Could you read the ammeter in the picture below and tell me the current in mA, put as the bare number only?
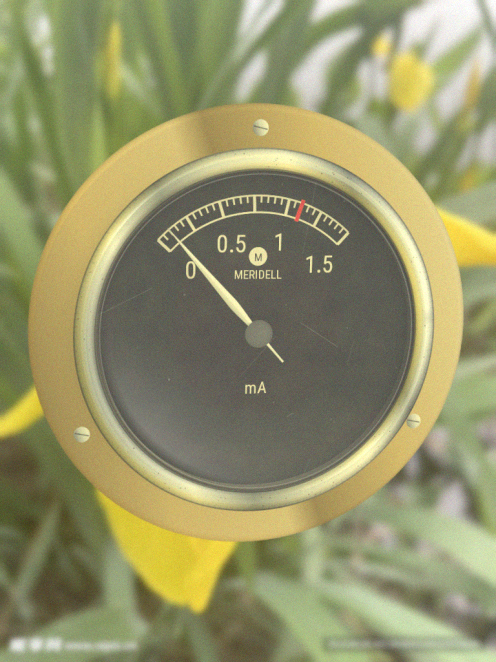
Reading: 0.1
